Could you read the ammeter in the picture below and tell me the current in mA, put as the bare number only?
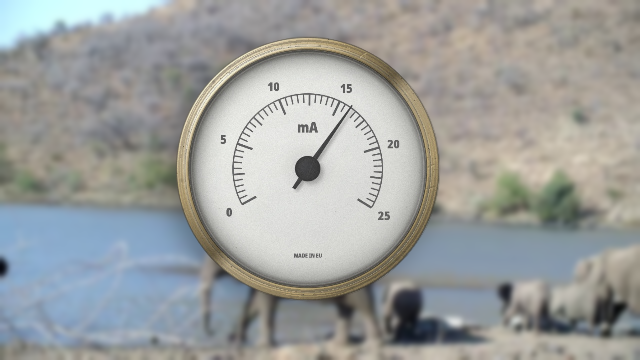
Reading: 16
